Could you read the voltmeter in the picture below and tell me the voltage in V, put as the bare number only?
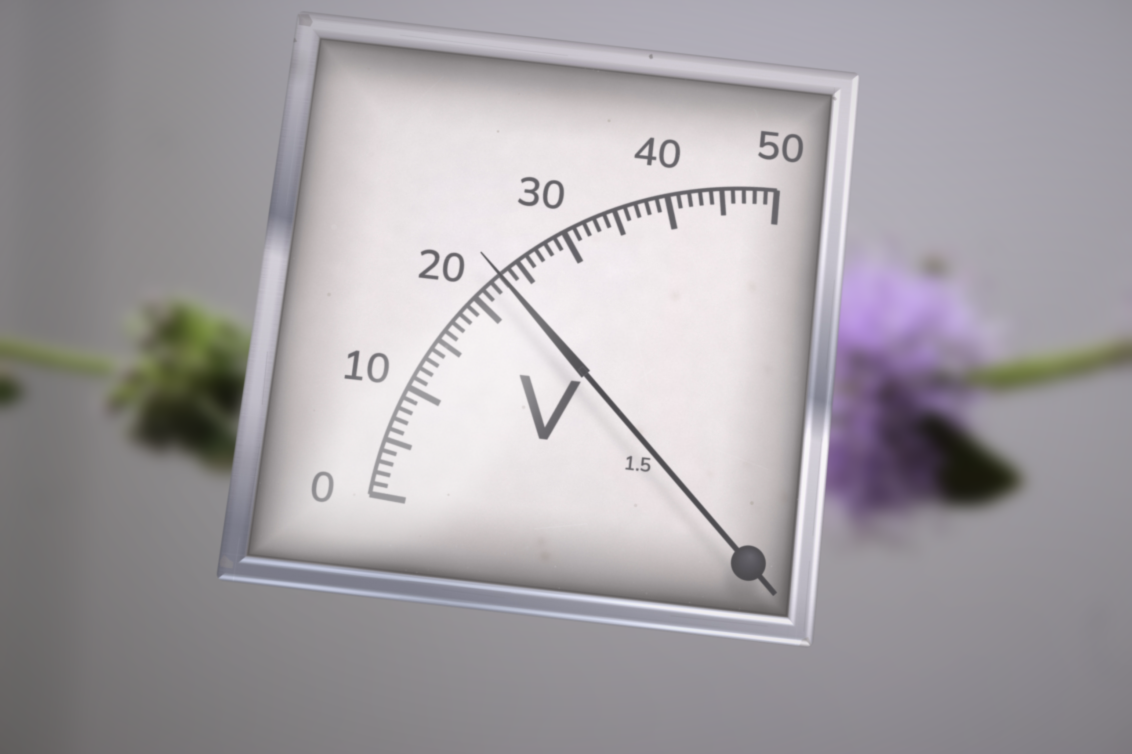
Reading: 23
